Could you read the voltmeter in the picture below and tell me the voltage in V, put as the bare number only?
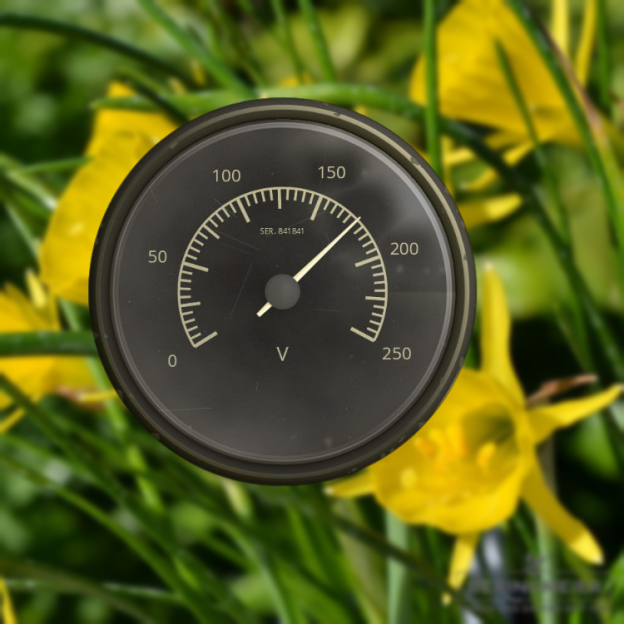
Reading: 175
